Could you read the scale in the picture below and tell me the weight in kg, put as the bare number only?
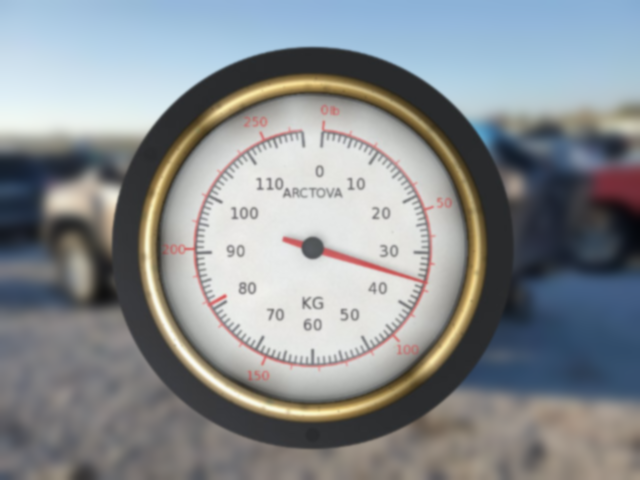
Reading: 35
